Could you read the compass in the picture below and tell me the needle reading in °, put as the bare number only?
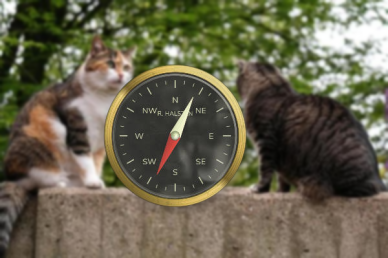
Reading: 205
